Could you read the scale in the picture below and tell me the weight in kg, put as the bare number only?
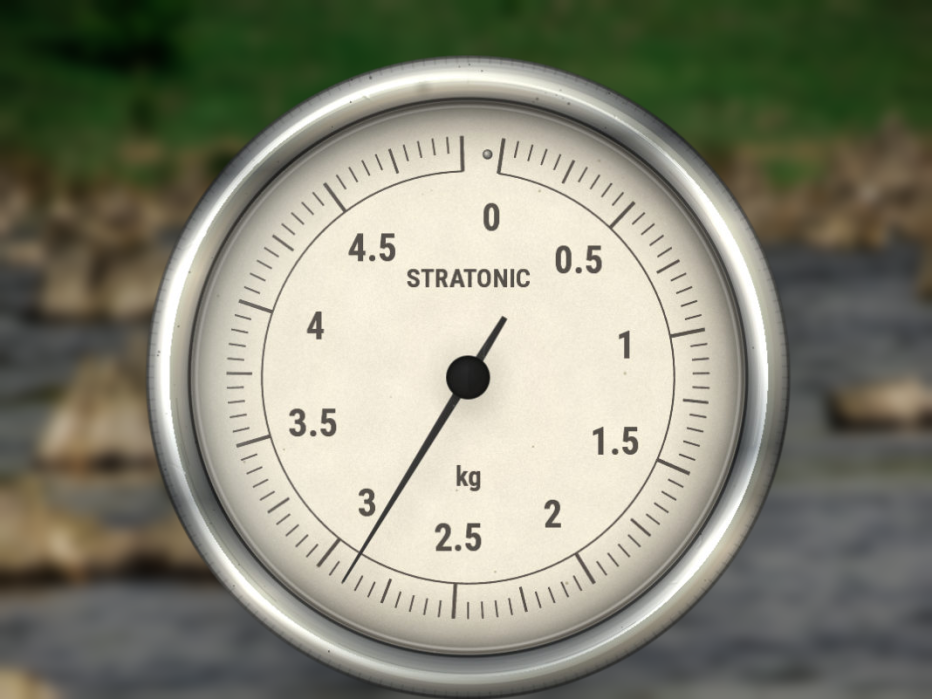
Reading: 2.9
